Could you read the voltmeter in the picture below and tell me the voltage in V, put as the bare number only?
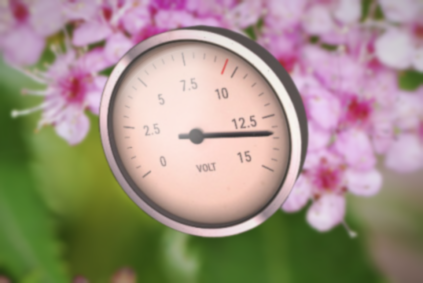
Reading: 13.25
